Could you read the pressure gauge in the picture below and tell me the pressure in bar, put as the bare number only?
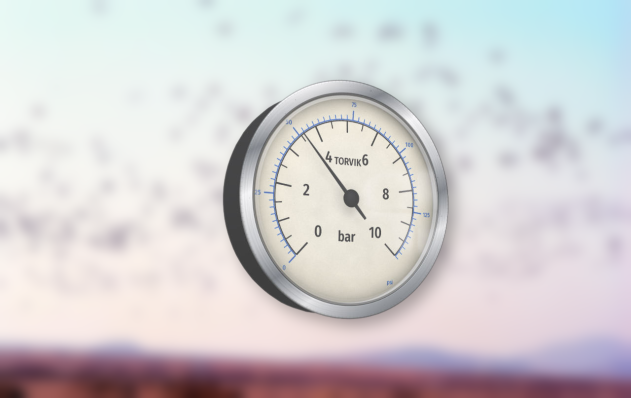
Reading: 3.5
